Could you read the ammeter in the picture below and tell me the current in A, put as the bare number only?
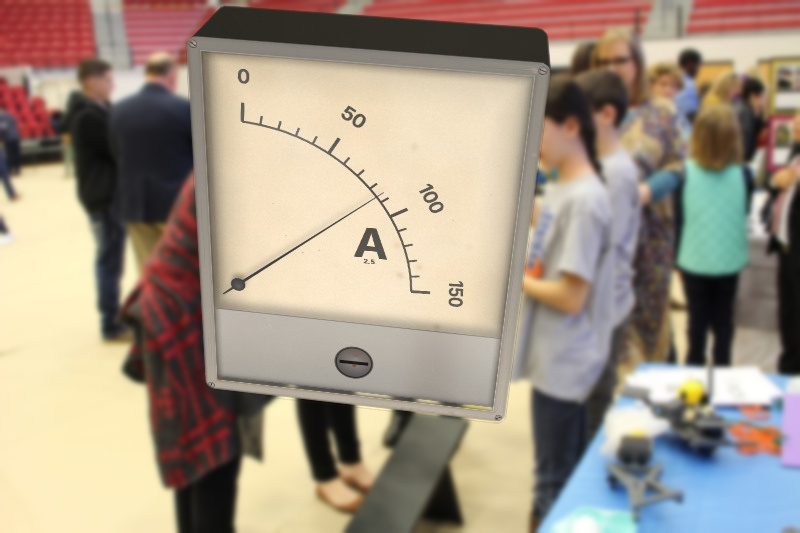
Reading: 85
